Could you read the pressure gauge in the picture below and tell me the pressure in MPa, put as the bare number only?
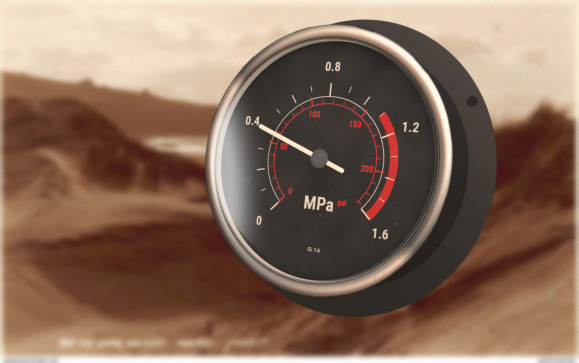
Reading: 0.4
